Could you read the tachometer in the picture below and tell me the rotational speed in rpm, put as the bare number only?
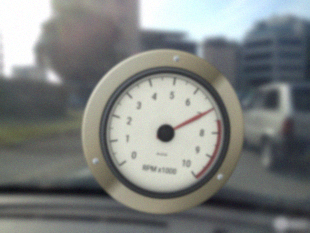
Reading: 7000
